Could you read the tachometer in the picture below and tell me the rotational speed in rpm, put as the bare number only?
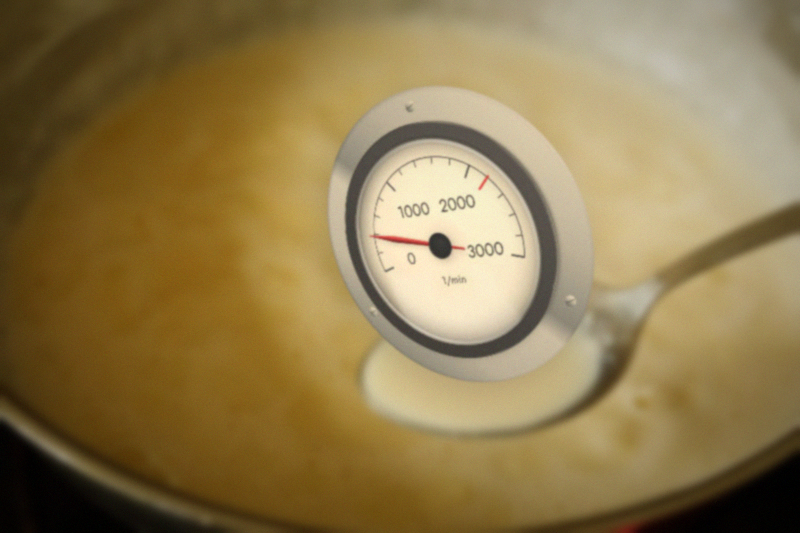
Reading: 400
